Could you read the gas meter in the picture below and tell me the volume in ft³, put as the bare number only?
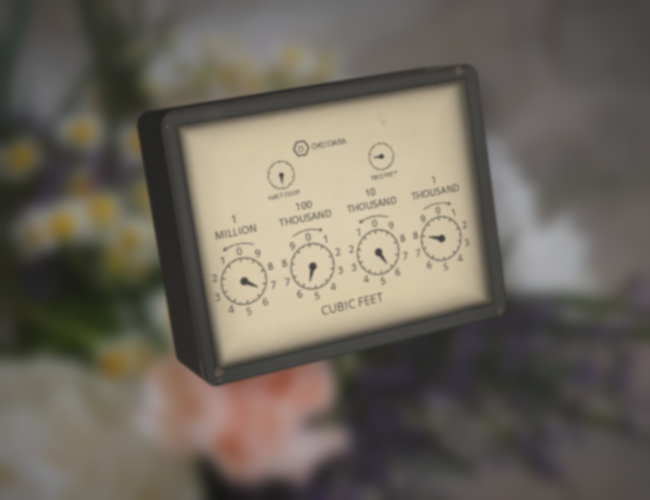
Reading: 655800
